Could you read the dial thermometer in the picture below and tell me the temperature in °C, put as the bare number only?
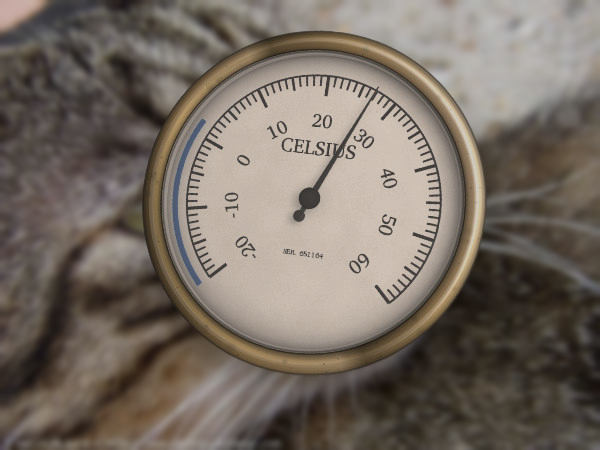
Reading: 27
